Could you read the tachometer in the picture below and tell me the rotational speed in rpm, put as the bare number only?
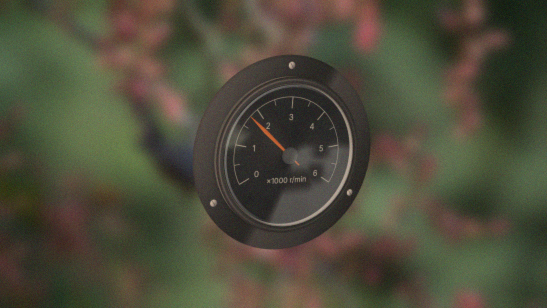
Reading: 1750
